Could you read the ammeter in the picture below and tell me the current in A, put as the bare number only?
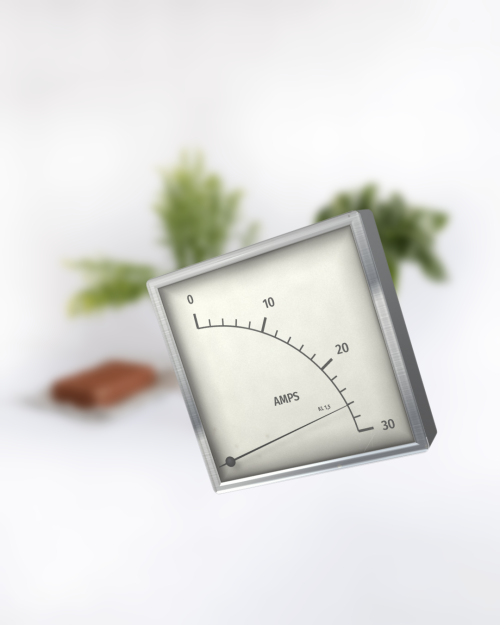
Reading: 26
